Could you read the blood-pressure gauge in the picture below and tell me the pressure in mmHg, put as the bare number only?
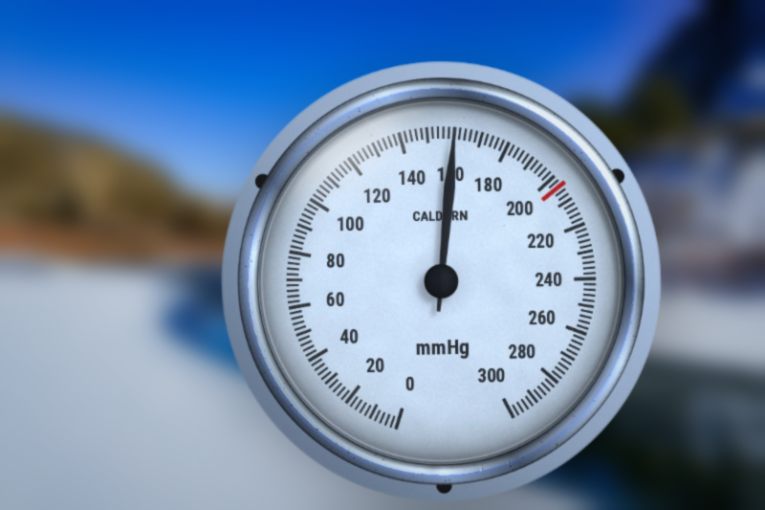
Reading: 160
